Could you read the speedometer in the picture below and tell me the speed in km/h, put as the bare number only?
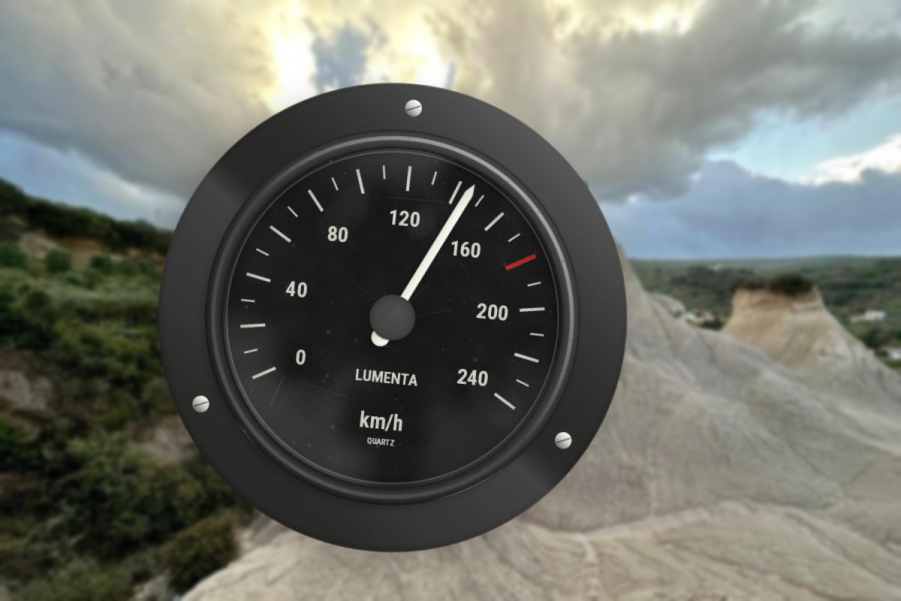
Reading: 145
